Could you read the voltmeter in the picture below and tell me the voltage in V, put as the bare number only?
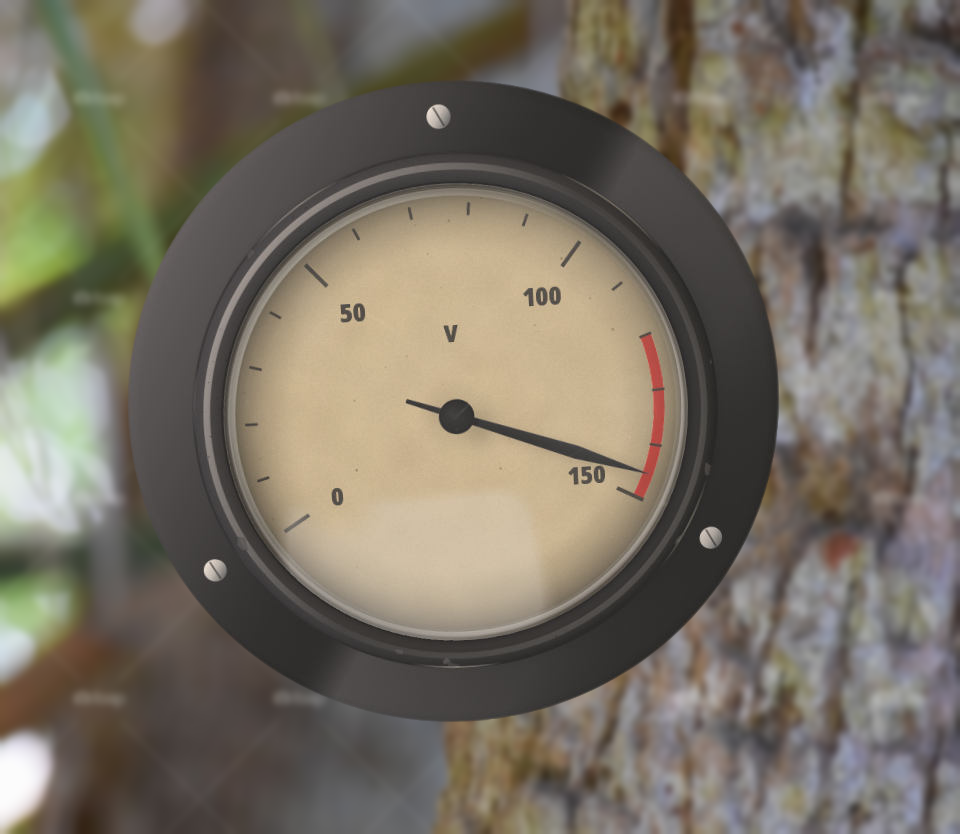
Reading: 145
